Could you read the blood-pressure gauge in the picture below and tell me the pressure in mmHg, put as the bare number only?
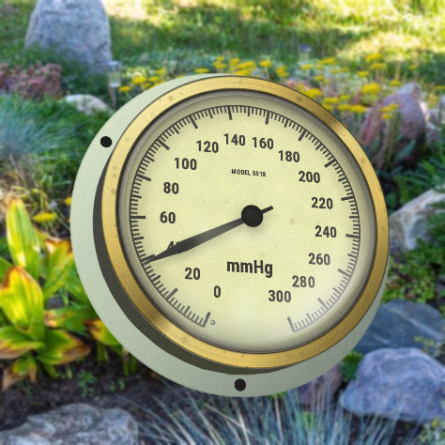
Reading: 38
